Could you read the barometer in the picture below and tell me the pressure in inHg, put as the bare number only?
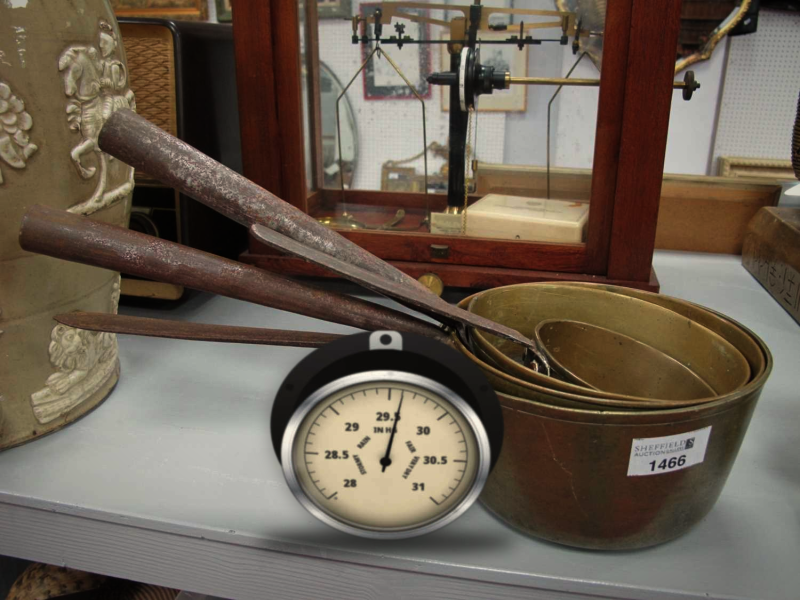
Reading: 29.6
